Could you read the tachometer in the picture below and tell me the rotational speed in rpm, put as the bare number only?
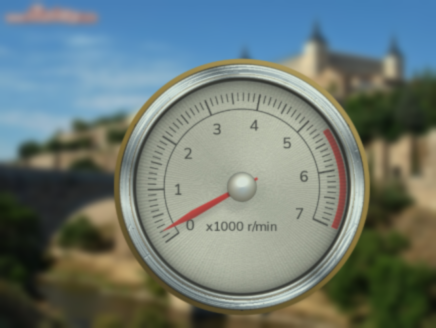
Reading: 200
